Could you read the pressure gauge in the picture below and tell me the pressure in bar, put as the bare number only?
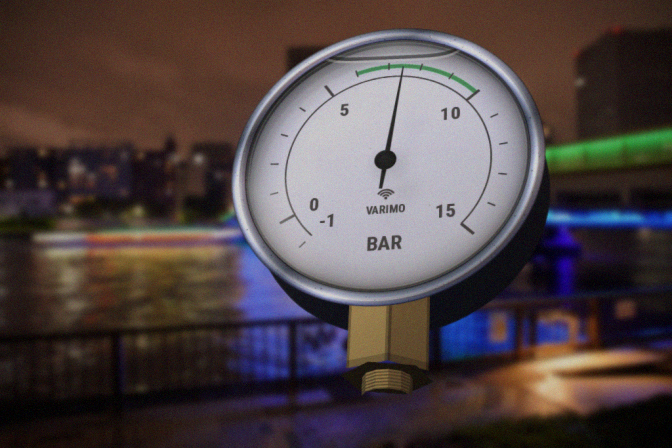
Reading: 7.5
